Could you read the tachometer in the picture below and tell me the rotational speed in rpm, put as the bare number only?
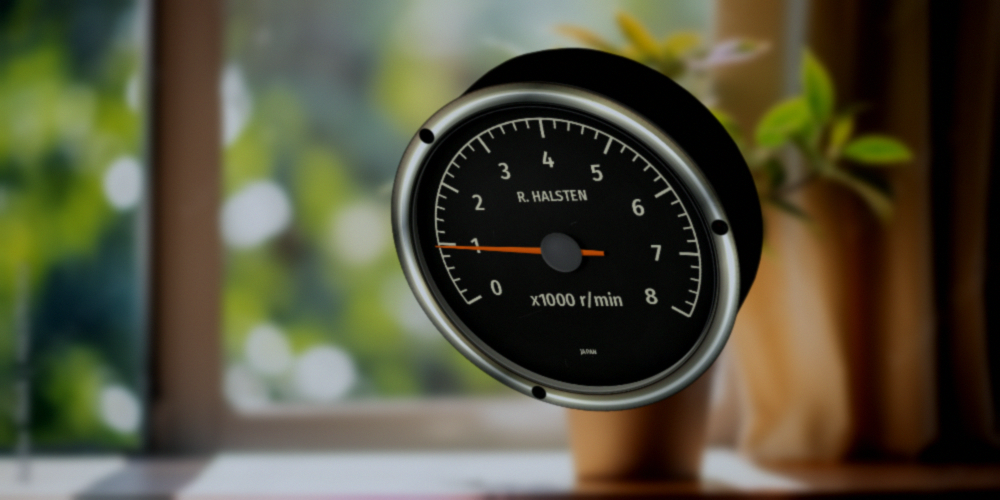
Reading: 1000
